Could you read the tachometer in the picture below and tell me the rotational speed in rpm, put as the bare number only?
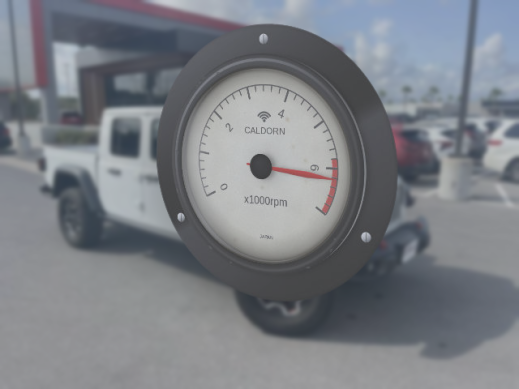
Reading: 6200
